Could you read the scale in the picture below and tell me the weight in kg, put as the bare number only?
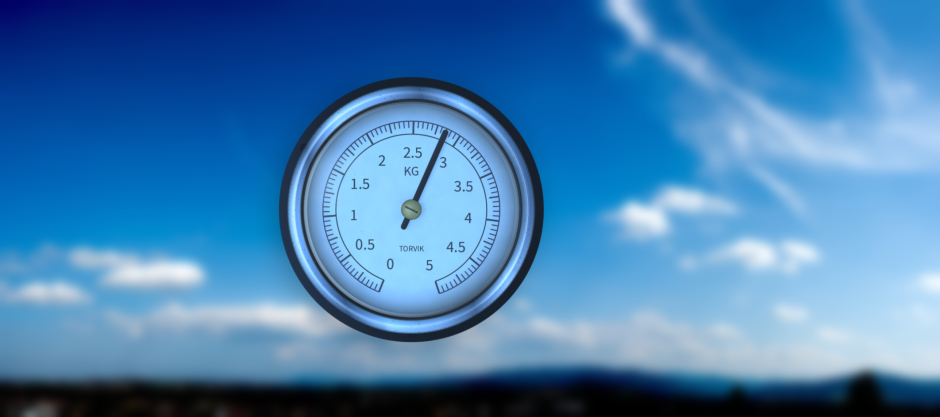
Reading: 2.85
